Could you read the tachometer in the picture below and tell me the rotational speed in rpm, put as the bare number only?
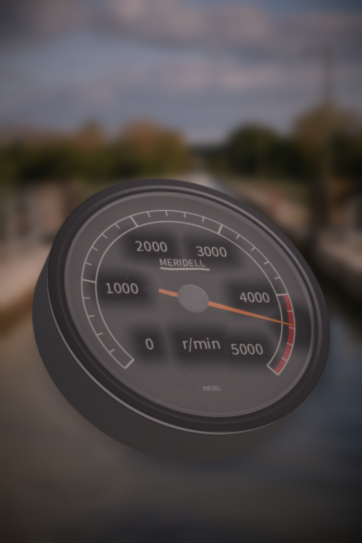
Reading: 4400
